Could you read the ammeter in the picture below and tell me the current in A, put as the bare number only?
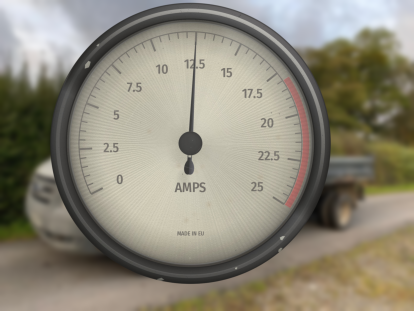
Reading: 12.5
